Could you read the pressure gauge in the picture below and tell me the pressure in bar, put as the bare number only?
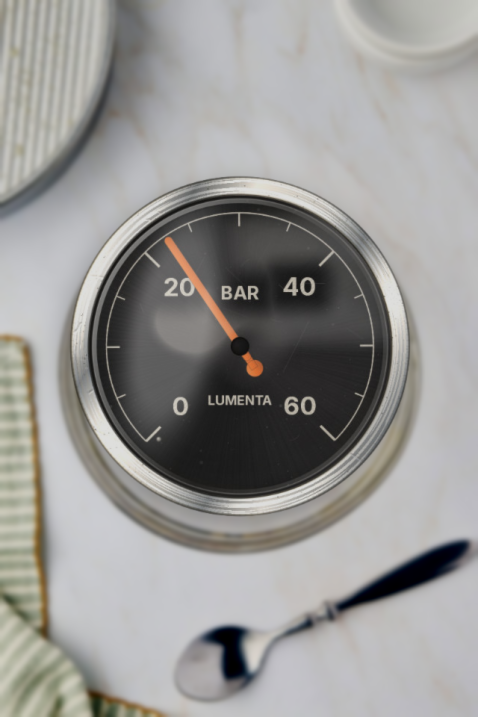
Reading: 22.5
